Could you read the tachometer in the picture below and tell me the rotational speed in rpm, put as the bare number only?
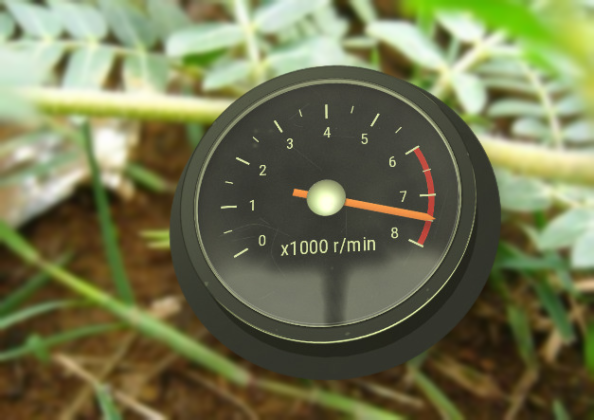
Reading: 7500
